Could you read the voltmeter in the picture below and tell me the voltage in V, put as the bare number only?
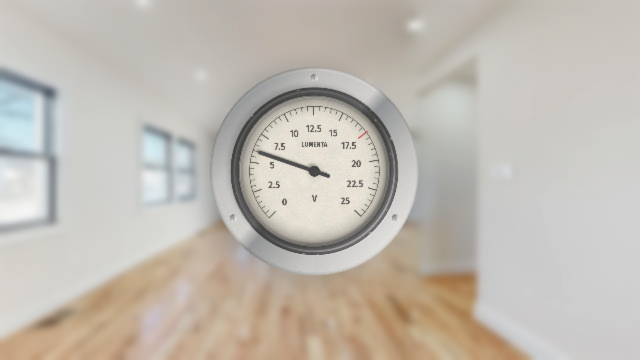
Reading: 6
